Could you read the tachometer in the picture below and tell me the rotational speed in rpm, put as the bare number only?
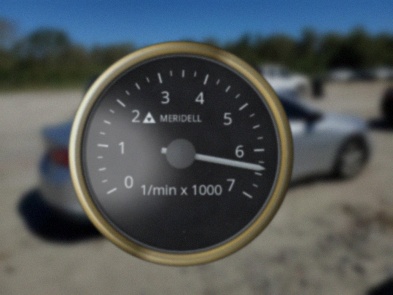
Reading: 6375
